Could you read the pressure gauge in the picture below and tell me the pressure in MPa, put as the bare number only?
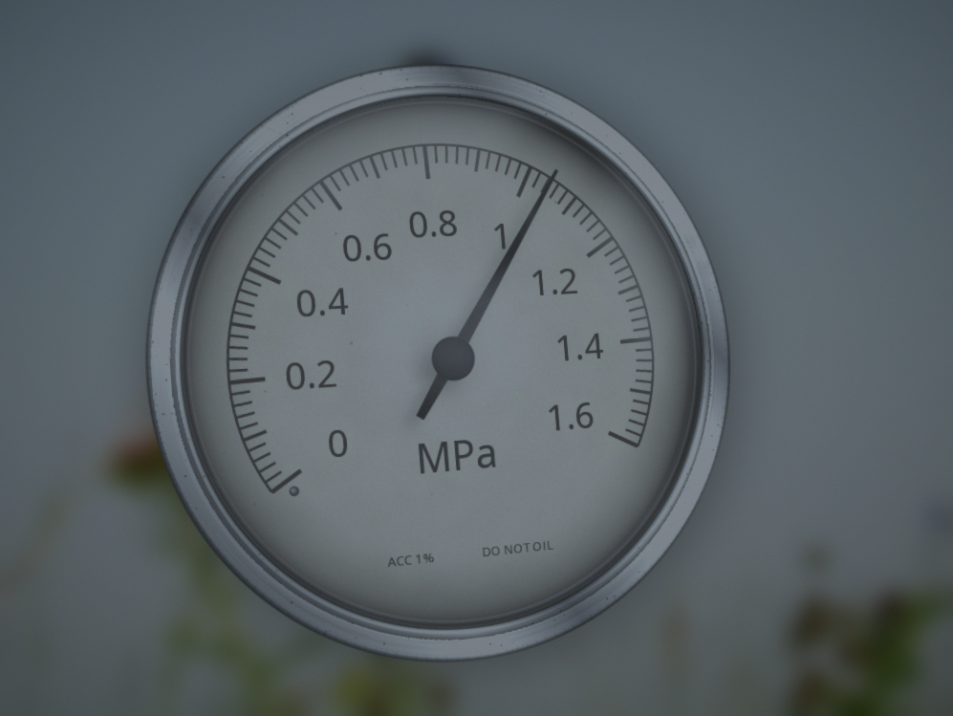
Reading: 1.04
